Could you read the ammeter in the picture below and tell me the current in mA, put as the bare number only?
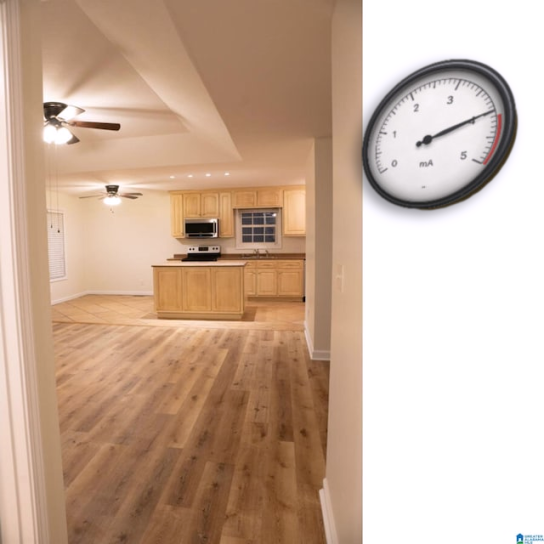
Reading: 4
